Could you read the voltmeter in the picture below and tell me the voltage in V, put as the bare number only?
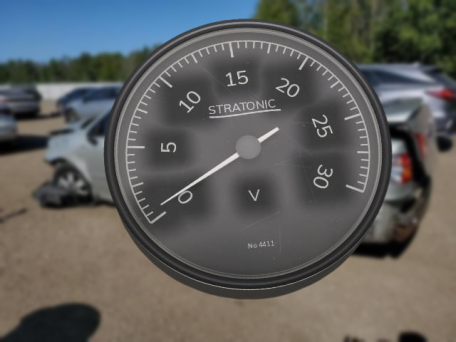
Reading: 0.5
